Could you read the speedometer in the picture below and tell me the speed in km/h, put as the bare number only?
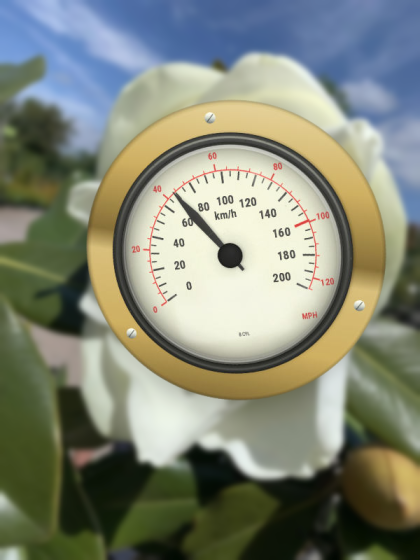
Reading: 70
